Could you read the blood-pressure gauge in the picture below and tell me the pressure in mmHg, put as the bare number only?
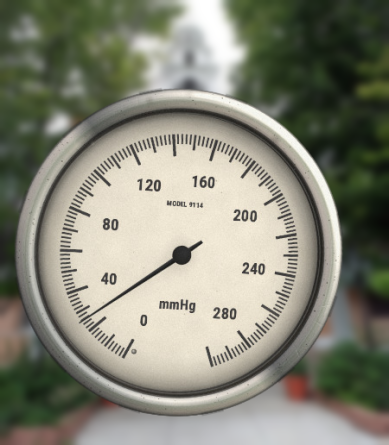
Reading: 26
